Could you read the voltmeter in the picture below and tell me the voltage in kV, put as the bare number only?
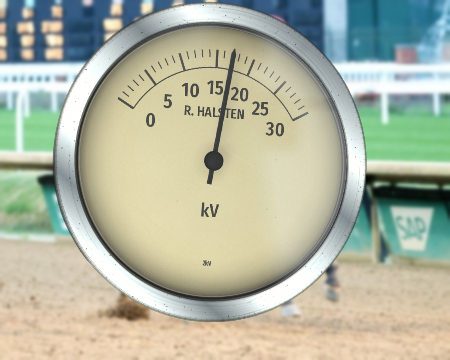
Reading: 17
